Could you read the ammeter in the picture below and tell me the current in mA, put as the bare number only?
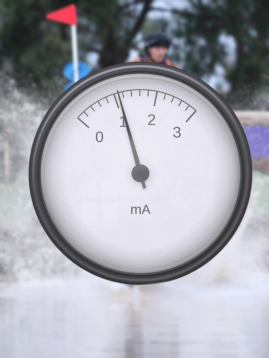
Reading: 1.1
